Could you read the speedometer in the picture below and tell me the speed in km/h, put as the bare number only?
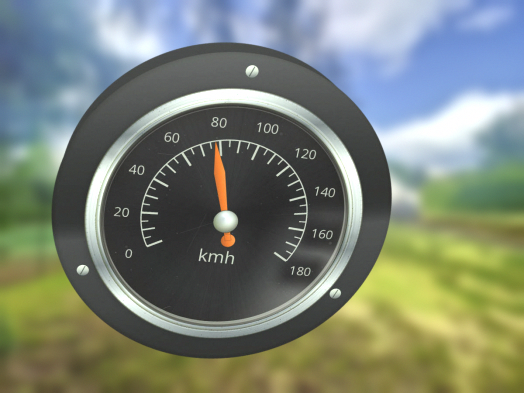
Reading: 77.5
